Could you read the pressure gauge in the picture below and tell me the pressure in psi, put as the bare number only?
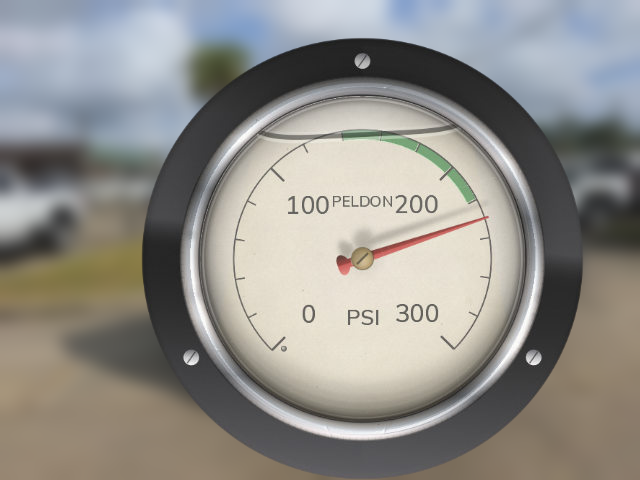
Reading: 230
